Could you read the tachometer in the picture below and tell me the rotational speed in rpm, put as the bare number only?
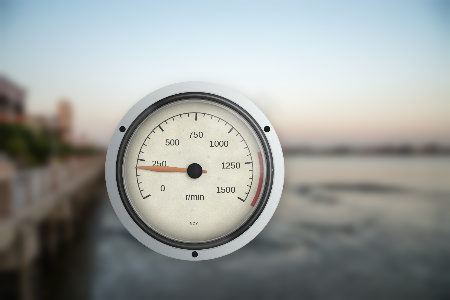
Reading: 200
